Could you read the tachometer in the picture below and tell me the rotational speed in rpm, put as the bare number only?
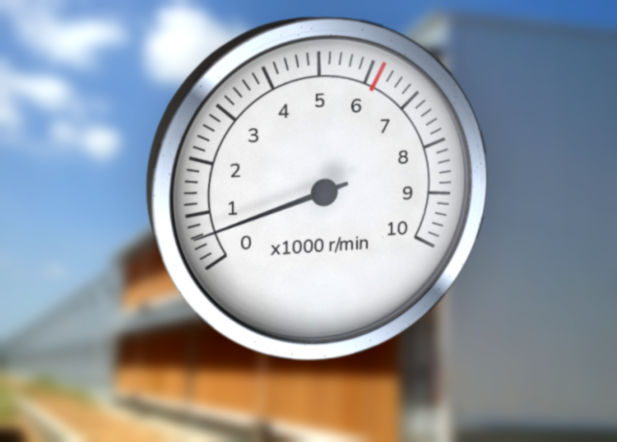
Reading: 600
